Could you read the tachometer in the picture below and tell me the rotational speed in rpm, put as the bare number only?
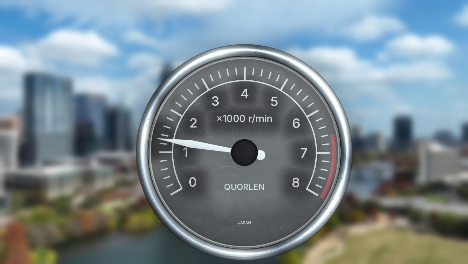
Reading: 1300
